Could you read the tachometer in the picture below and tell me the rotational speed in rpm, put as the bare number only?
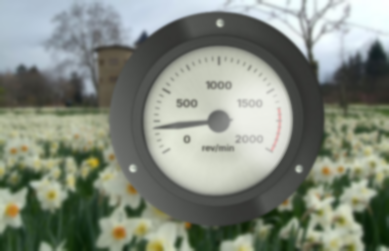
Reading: 200
